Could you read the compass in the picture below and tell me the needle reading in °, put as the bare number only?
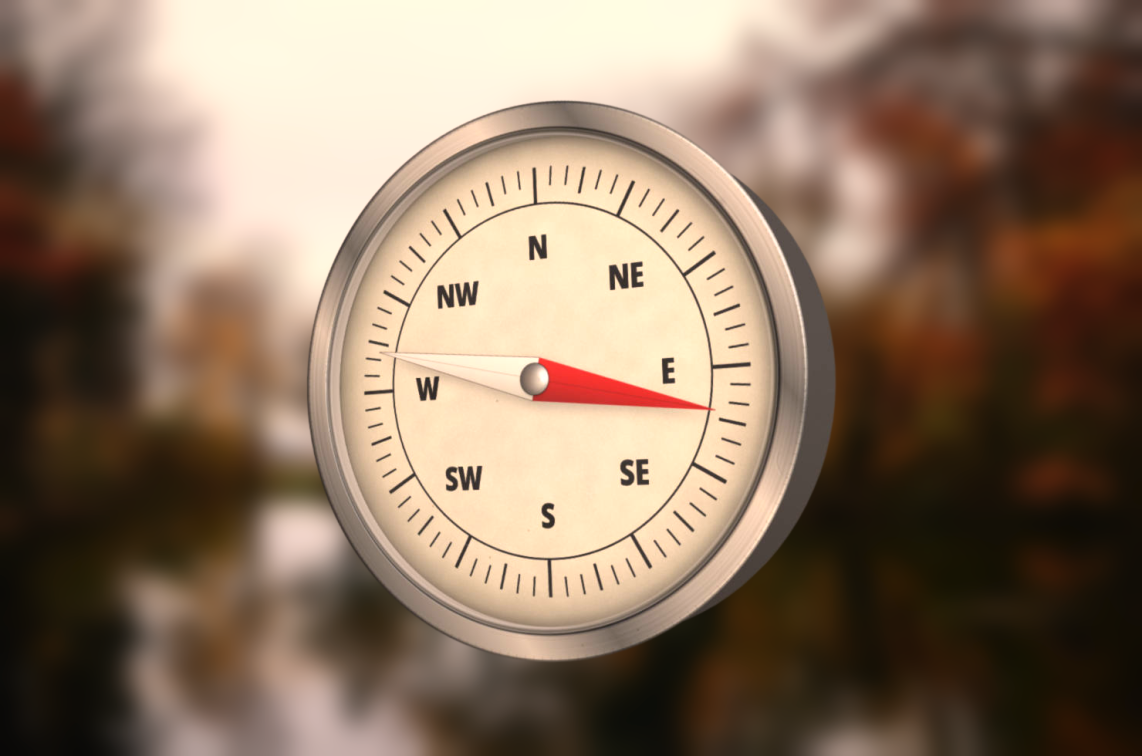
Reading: 102.5
